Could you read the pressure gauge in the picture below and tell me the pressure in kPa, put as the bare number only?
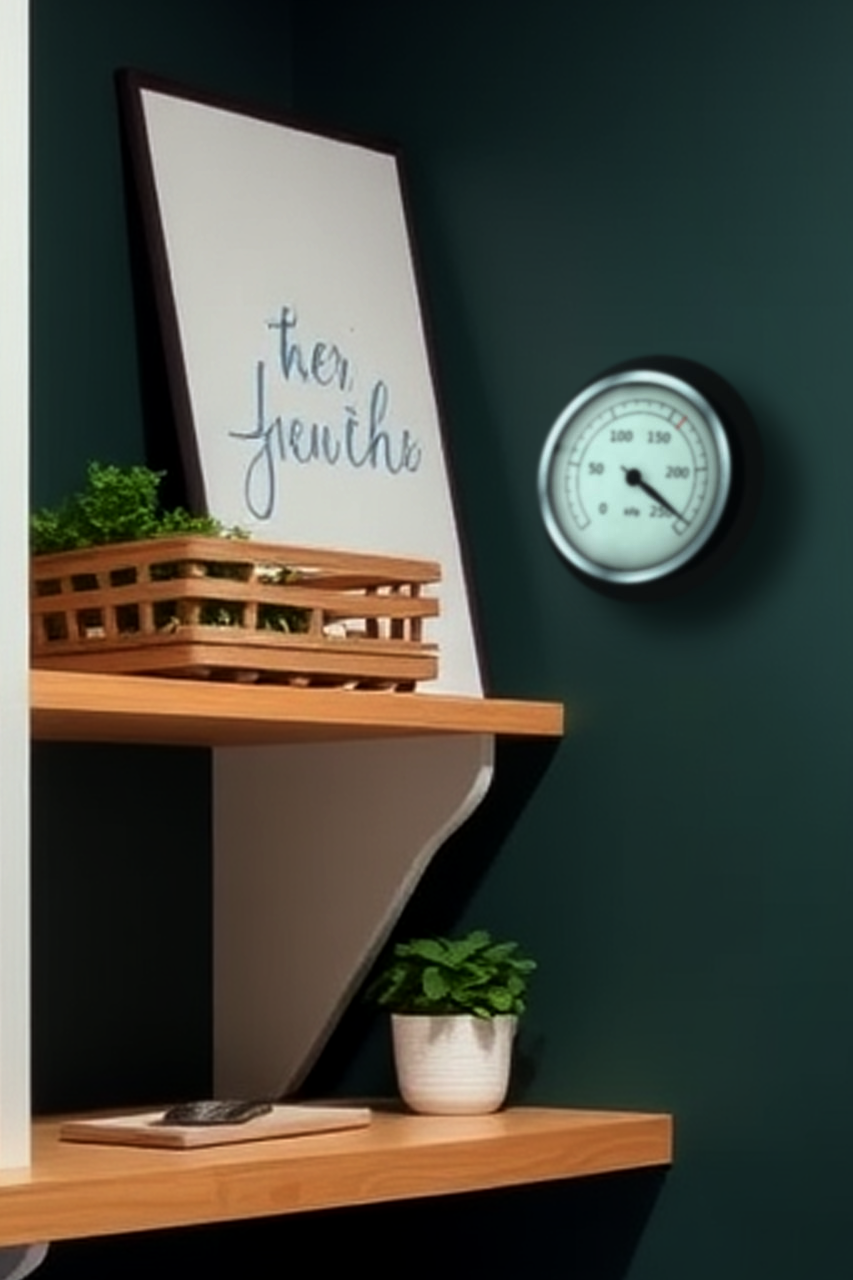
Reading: 240
